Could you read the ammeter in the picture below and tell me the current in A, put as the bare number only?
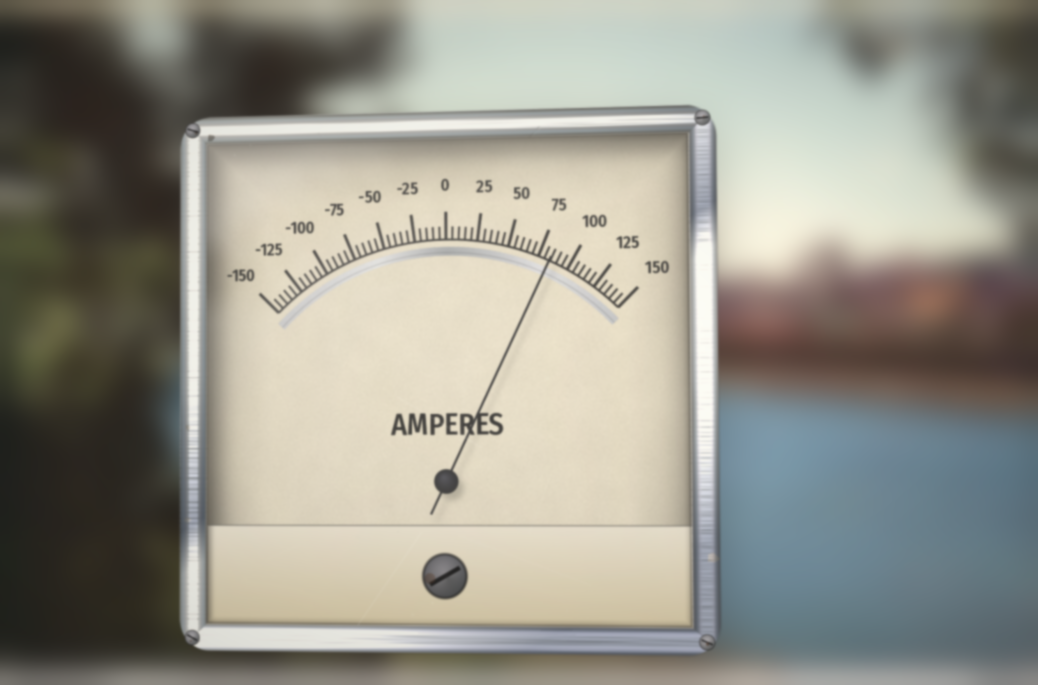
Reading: 85
